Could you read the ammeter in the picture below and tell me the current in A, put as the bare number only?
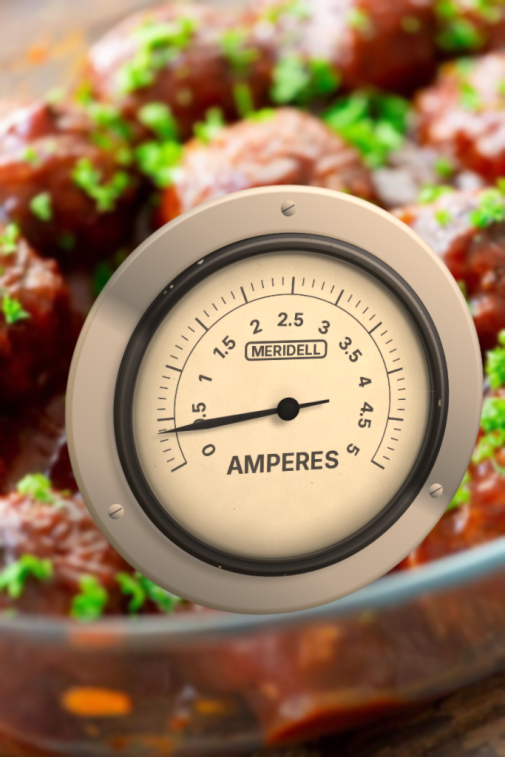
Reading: 0.4
